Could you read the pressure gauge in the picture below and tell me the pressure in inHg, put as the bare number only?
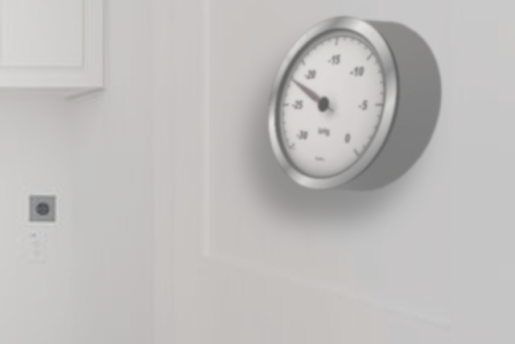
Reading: -22
